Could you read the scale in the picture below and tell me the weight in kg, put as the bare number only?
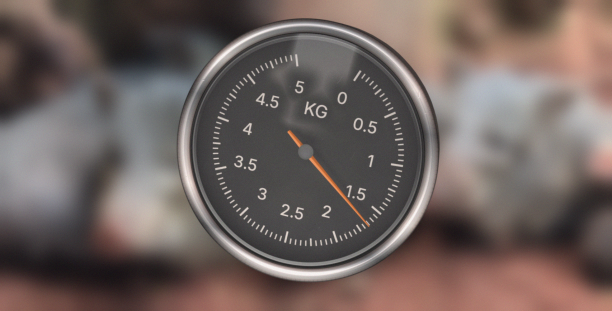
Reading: 1.65
